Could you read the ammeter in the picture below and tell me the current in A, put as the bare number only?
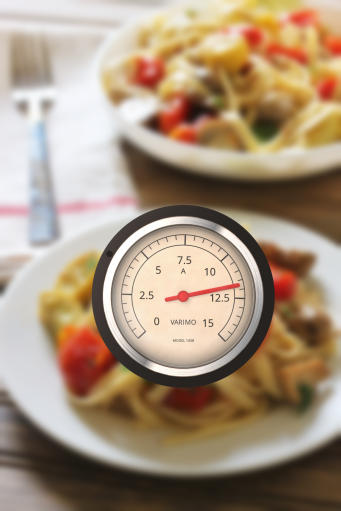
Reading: 11.75
